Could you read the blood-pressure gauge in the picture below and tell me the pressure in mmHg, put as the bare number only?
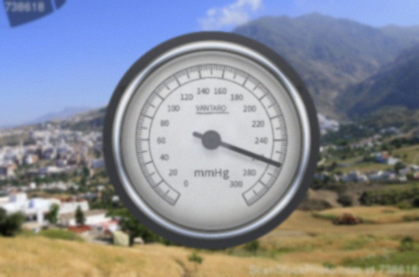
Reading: 260
